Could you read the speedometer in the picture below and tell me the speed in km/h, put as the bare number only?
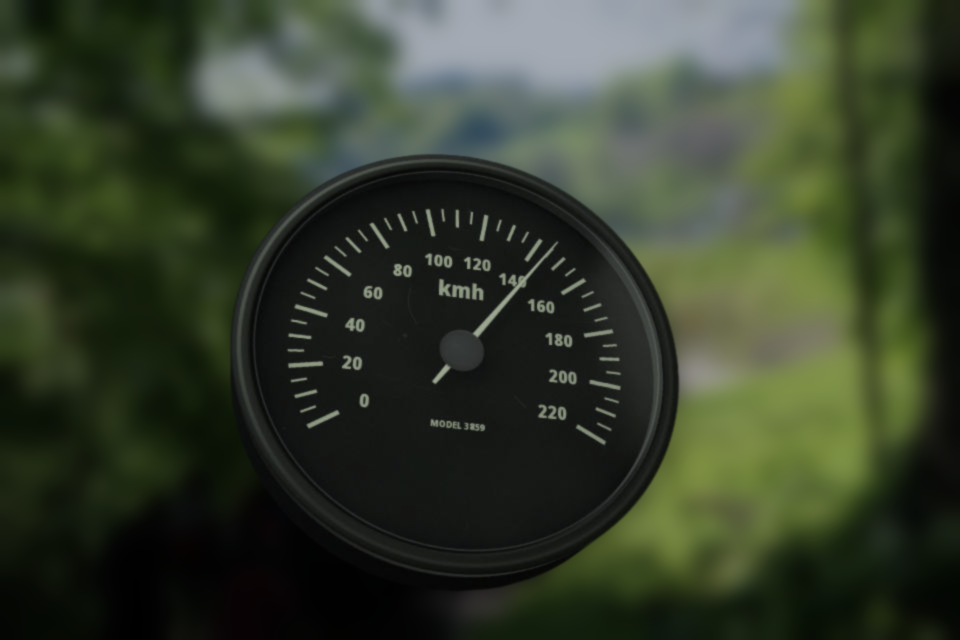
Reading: 145
